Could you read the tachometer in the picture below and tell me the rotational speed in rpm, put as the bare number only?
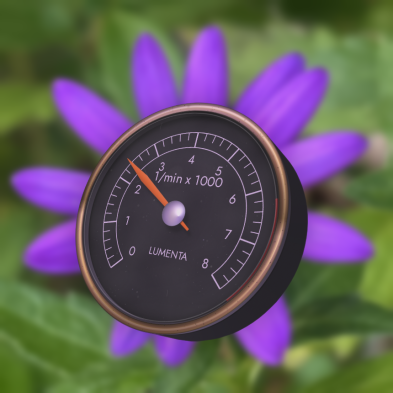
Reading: 2400
